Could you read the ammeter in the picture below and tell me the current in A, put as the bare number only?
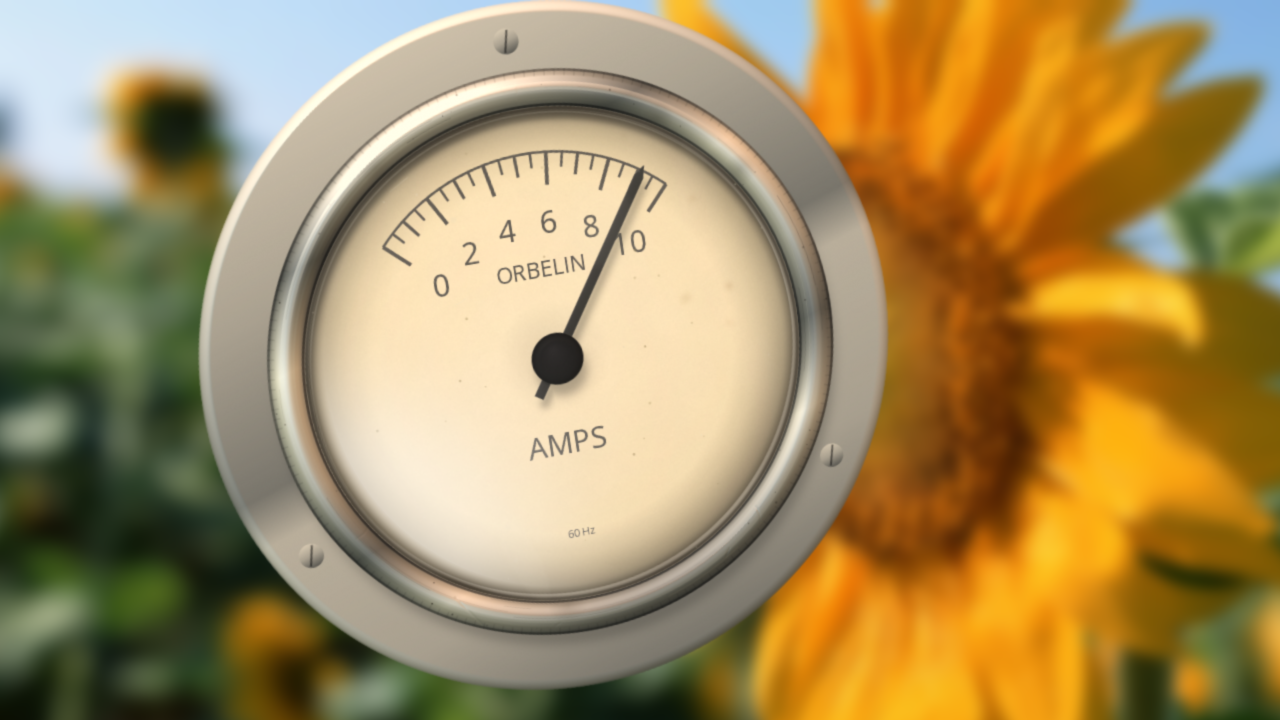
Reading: 9
